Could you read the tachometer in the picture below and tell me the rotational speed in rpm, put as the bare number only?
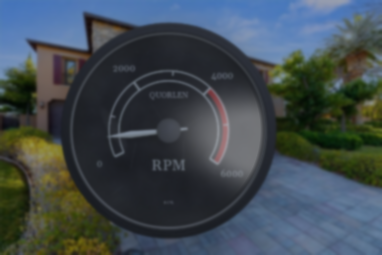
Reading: 500
